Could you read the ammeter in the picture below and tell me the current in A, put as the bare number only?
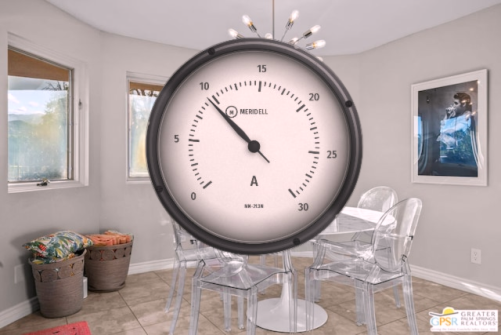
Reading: 9.5
